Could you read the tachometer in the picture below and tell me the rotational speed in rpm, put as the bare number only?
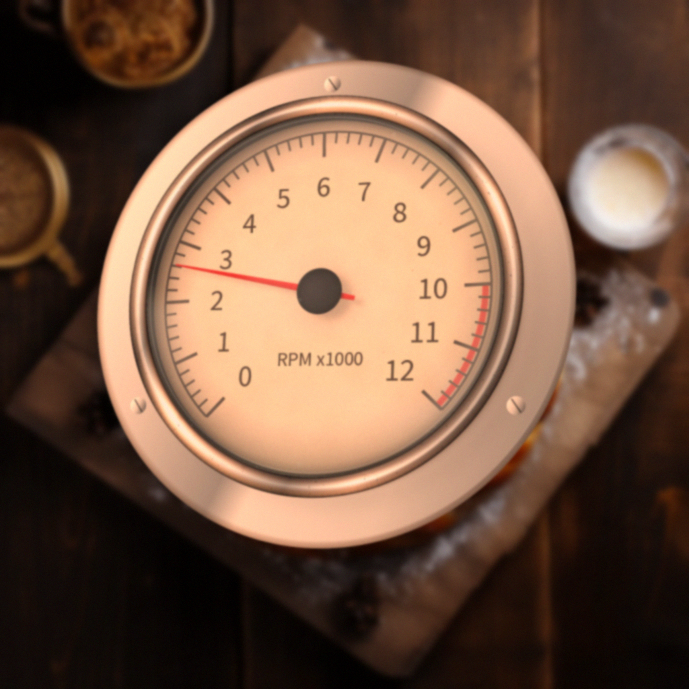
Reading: 2600
